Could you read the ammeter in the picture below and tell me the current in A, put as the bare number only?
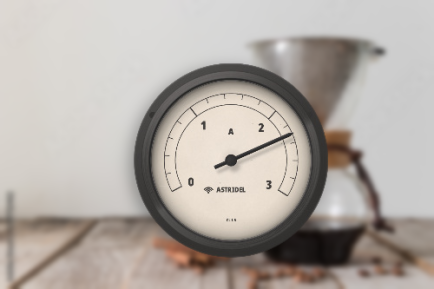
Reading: 2.3
